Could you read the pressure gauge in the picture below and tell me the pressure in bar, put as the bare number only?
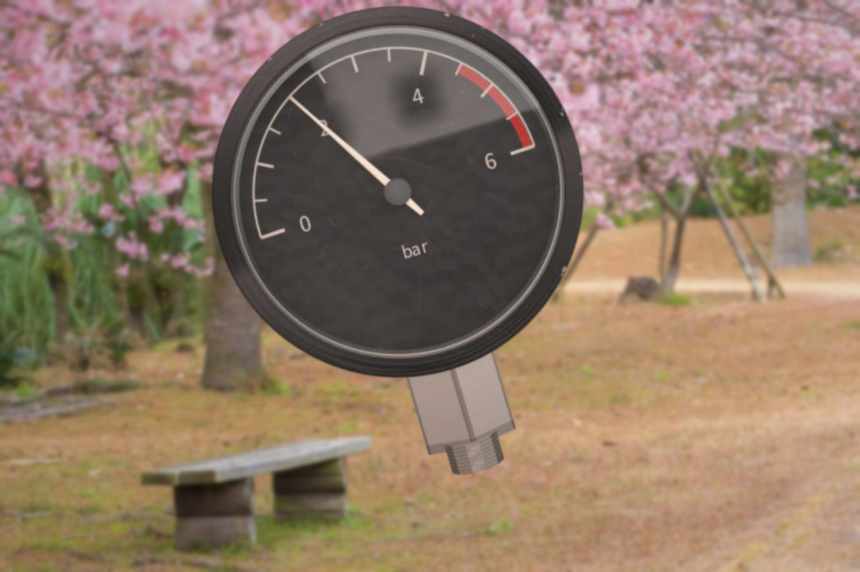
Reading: 2
